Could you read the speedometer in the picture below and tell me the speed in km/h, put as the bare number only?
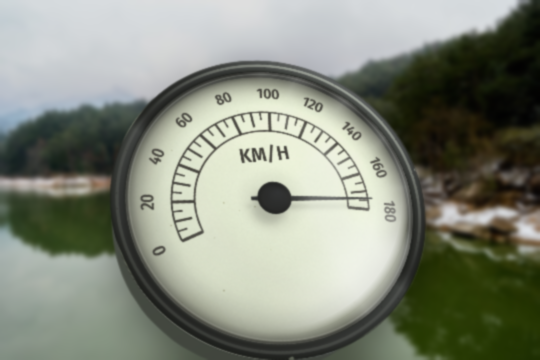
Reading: 175
